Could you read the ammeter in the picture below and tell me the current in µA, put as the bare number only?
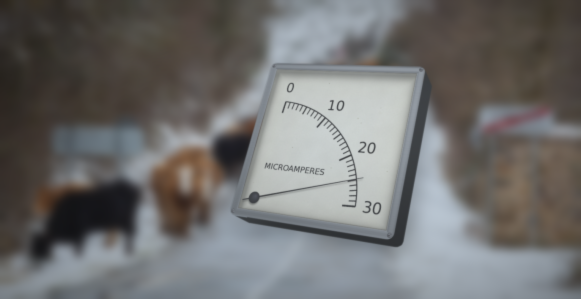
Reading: 25
